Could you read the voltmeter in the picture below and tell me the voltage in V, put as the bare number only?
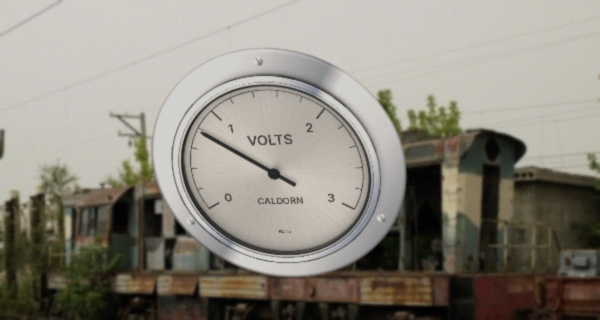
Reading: 0.8
